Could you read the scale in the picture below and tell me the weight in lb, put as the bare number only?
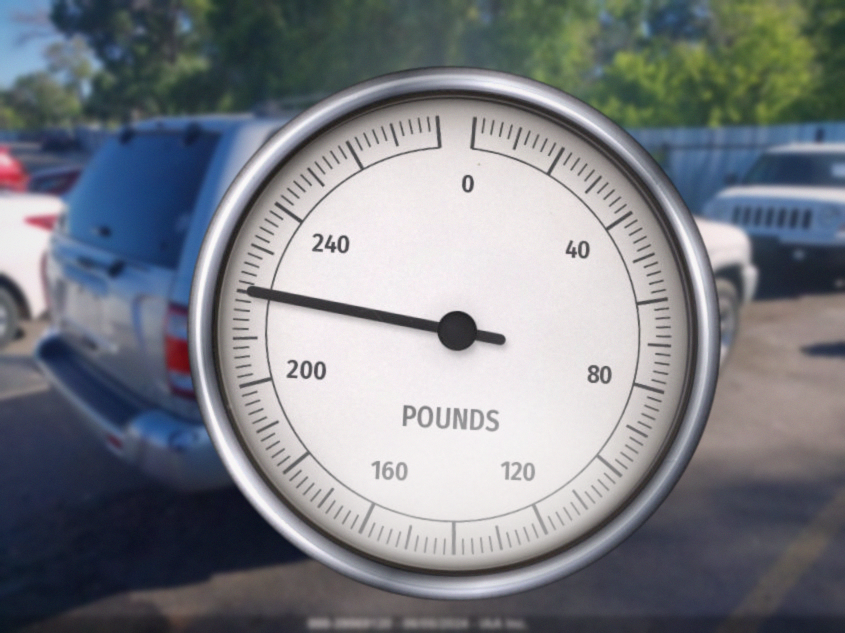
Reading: 220
